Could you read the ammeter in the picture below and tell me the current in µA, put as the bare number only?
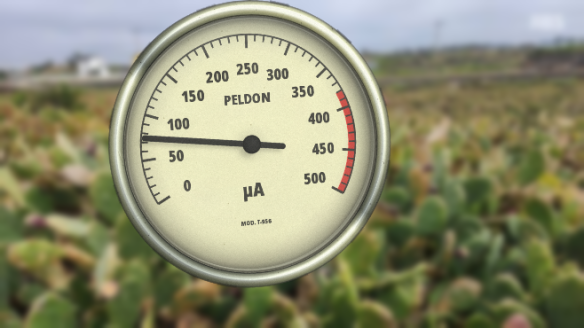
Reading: 75
